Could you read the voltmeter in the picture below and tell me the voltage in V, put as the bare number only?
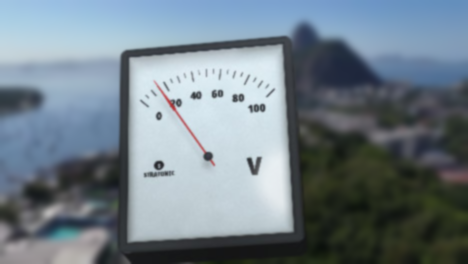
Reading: 15
